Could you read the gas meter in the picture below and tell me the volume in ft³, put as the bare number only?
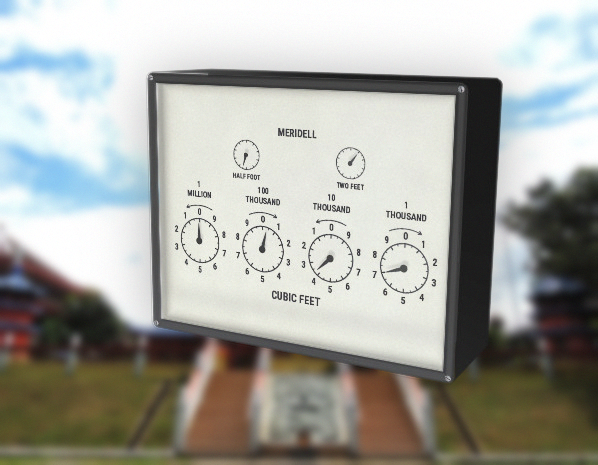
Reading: 3700
